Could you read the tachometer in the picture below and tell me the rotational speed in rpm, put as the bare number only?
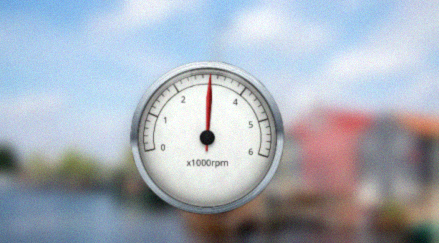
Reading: 3000
